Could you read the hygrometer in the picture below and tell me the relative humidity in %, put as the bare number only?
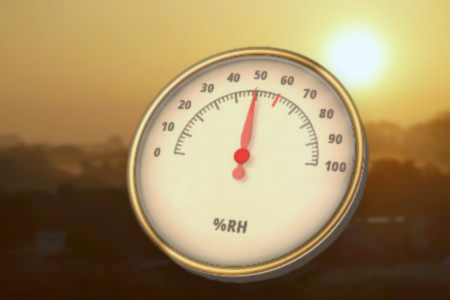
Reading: 50
